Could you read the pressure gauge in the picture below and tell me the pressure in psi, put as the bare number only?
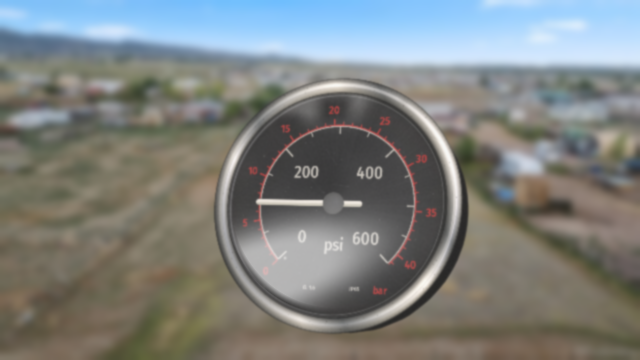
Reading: 100
